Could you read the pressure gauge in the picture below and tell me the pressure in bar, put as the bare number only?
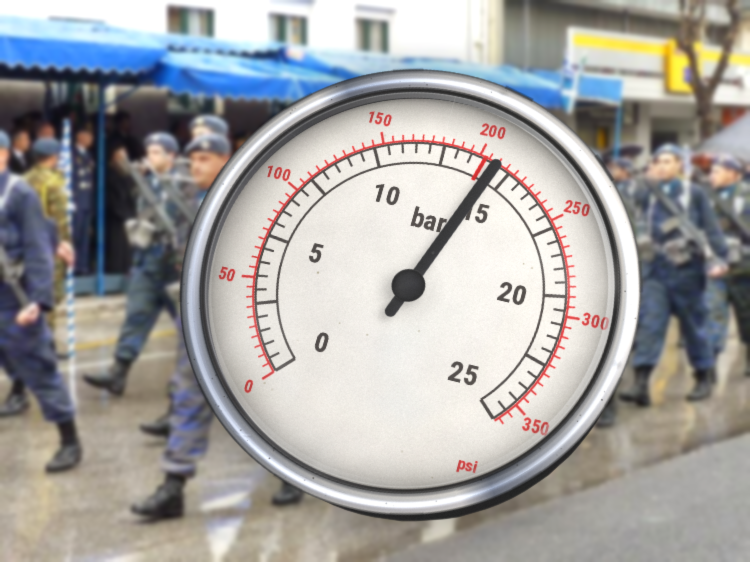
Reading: 14.5
